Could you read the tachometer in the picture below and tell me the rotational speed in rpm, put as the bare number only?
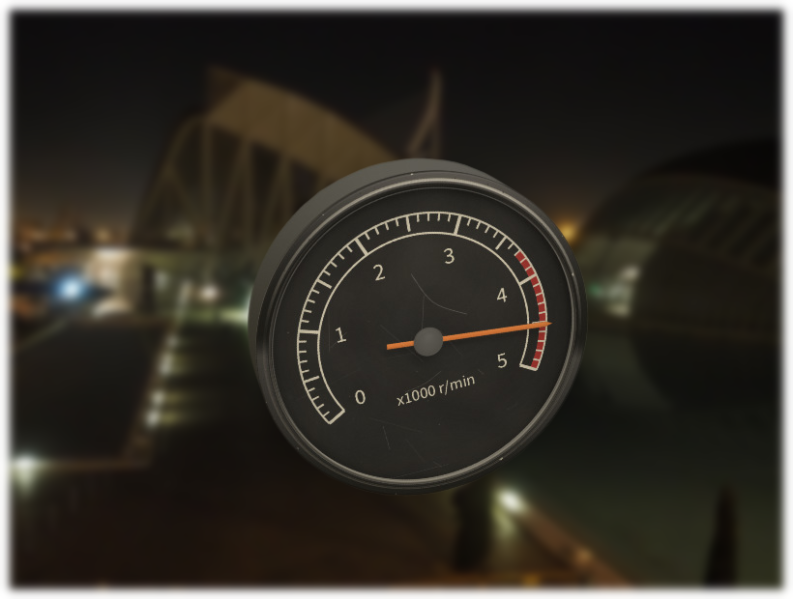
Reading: 4500
